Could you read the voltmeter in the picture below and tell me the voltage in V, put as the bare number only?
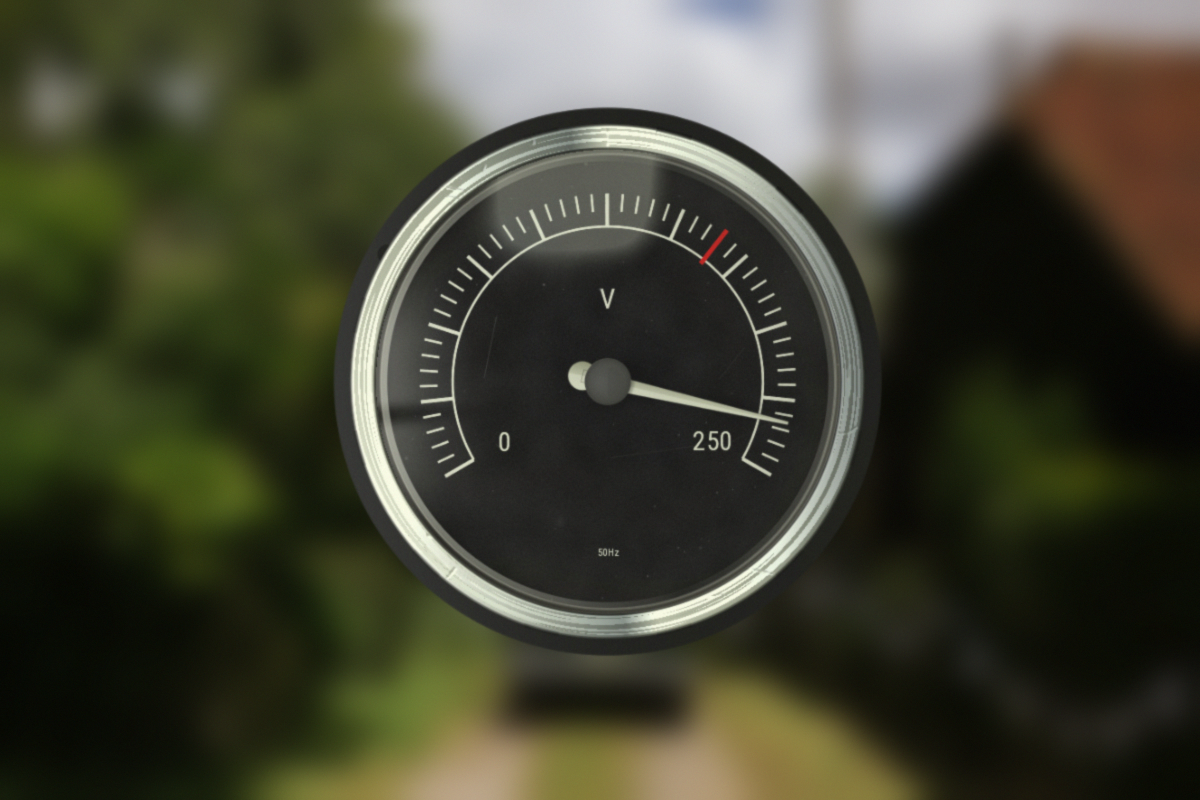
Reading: 232.5
